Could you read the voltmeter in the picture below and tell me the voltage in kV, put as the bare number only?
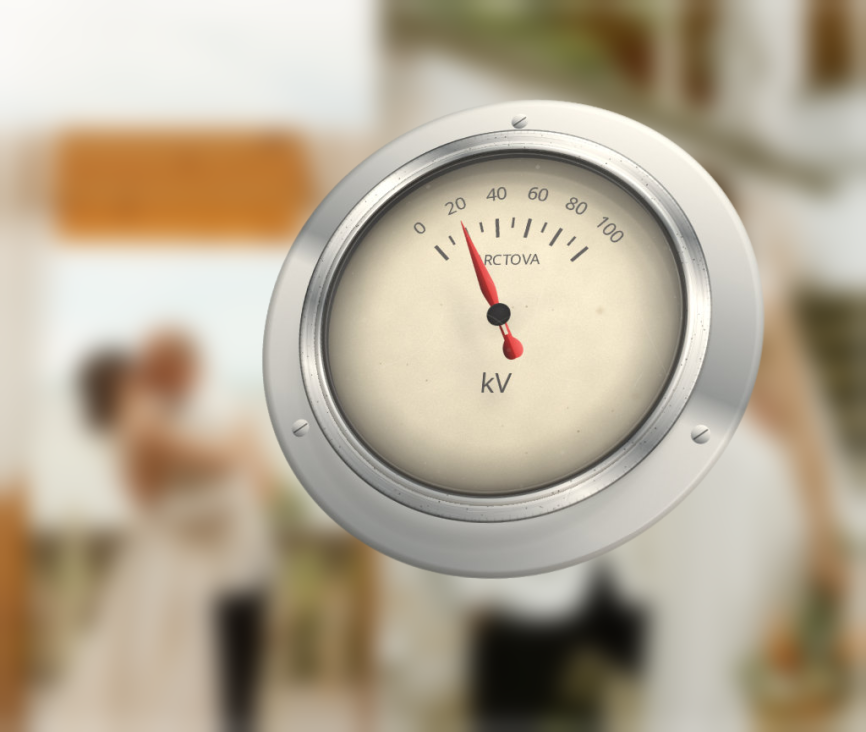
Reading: 20
